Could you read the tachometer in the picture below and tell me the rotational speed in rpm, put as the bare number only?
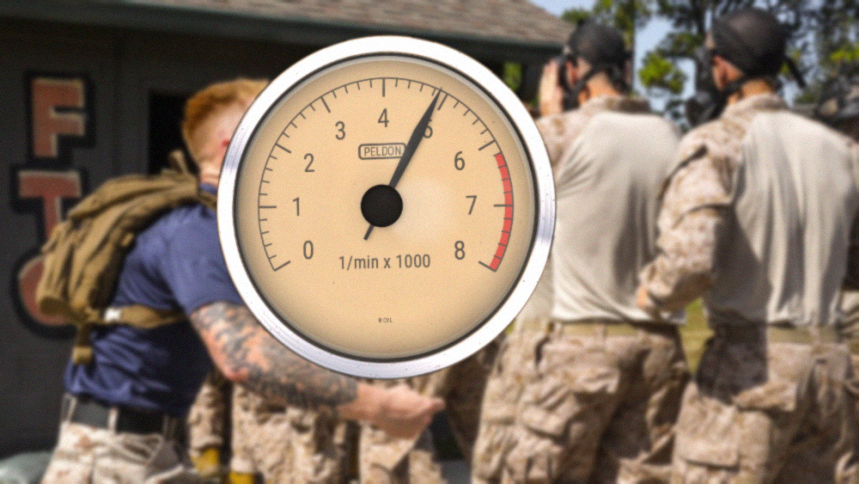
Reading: 4900
